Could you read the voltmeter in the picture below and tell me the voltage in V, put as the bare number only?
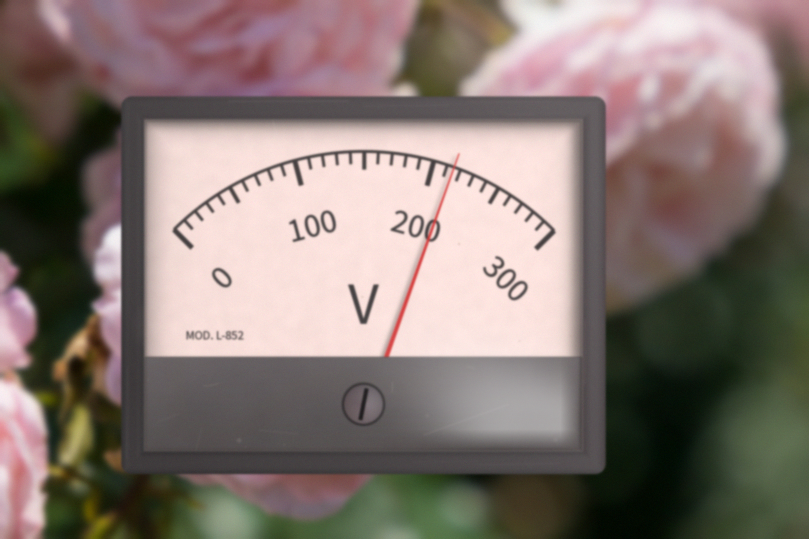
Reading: 215
